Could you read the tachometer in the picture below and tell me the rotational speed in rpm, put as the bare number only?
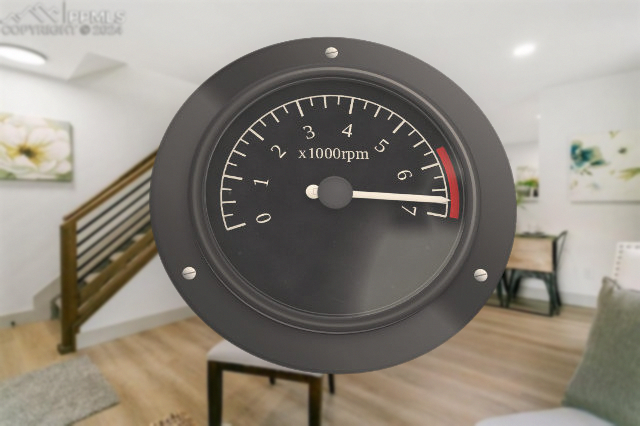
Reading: 6750
